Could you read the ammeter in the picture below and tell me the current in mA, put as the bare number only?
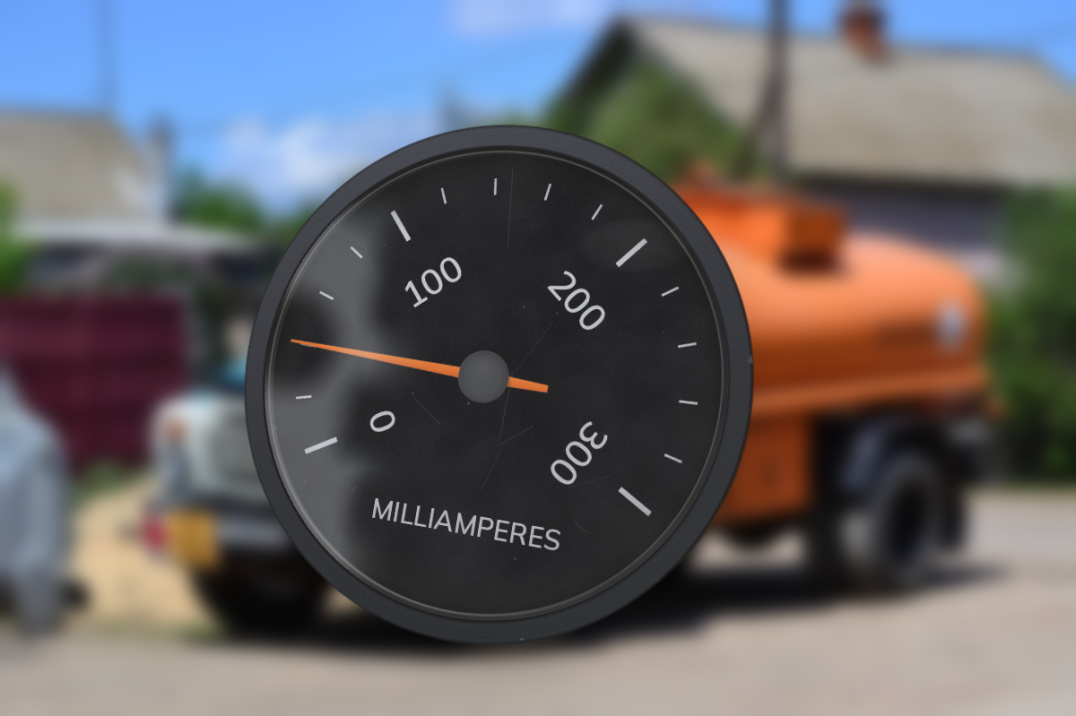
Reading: 40
